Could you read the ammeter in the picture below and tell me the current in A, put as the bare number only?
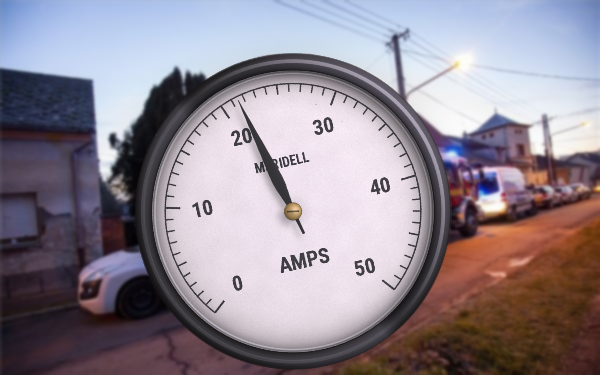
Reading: 21.5
